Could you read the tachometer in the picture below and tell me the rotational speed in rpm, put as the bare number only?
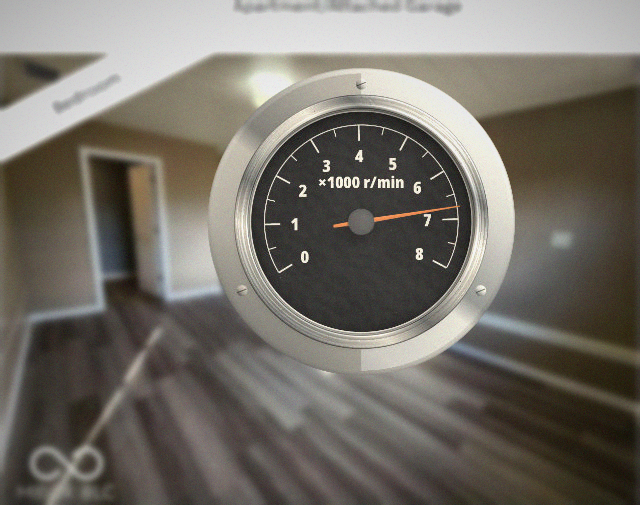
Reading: 6750
